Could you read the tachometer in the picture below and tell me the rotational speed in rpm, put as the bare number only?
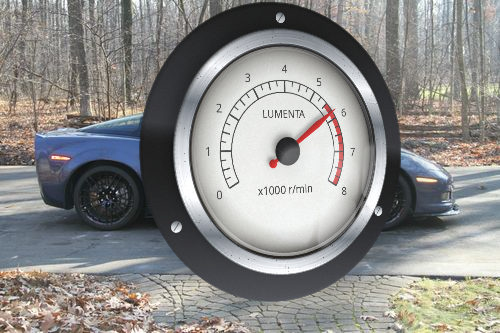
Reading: 5750
